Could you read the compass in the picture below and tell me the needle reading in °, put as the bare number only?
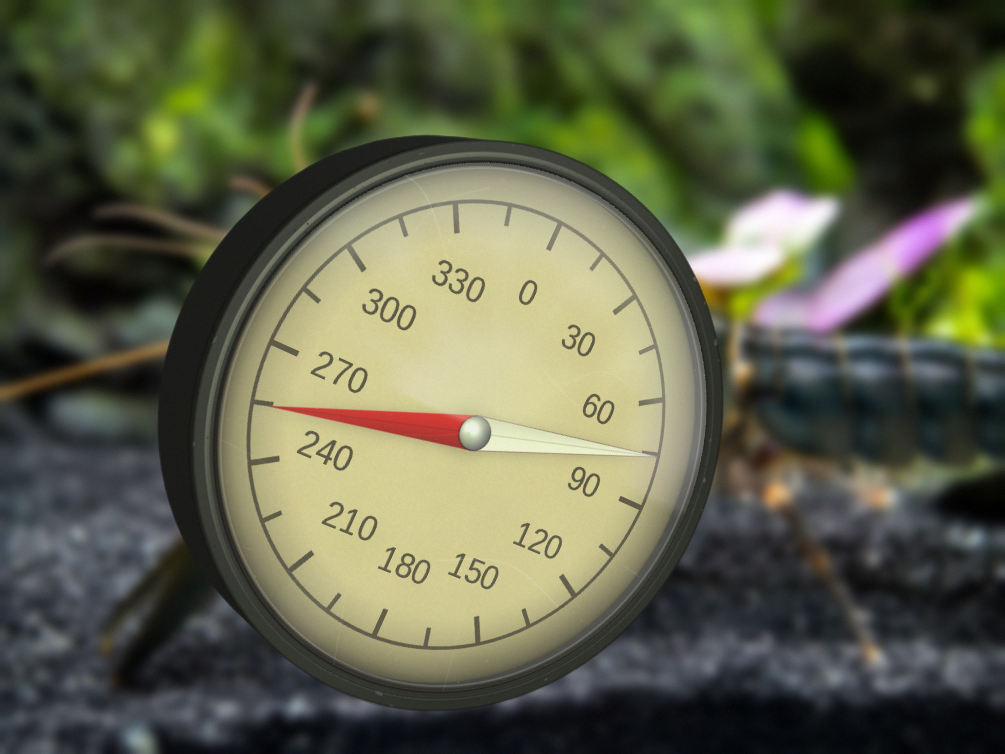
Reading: 255
